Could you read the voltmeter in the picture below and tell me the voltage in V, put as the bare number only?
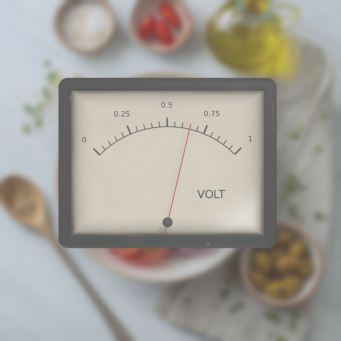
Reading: 0.65
